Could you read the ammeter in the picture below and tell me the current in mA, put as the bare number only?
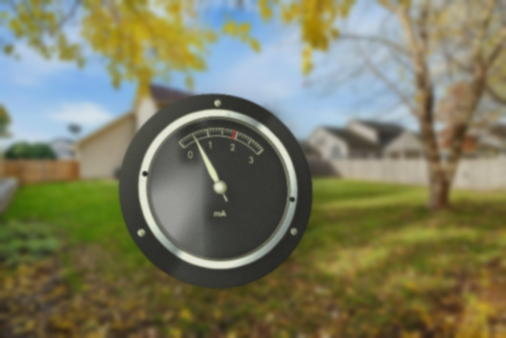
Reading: 0.5
